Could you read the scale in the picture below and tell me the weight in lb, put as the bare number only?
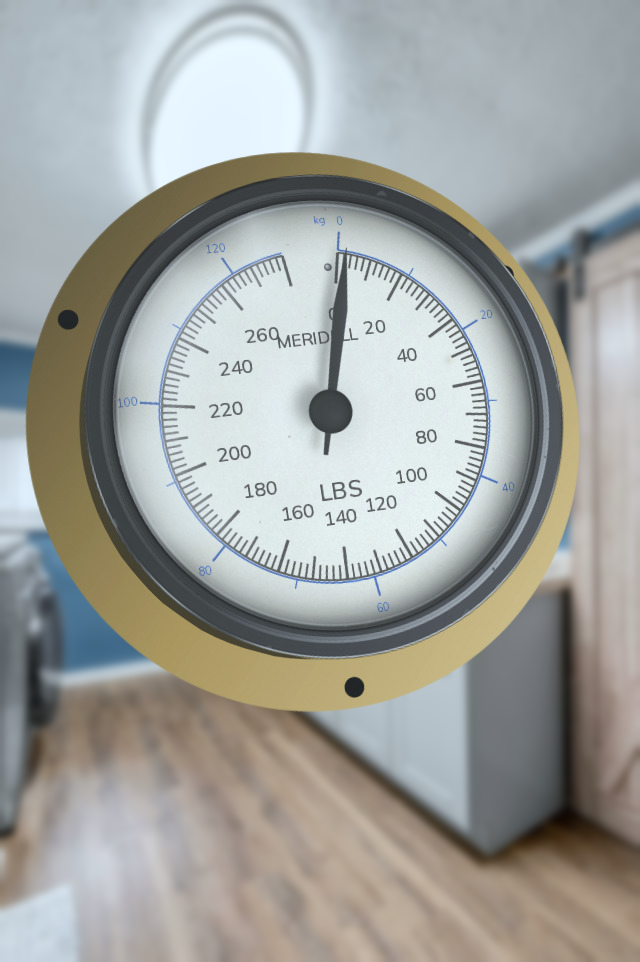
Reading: 2
